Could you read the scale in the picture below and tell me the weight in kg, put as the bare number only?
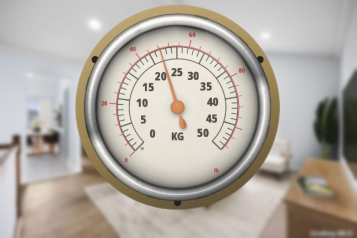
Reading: 22
